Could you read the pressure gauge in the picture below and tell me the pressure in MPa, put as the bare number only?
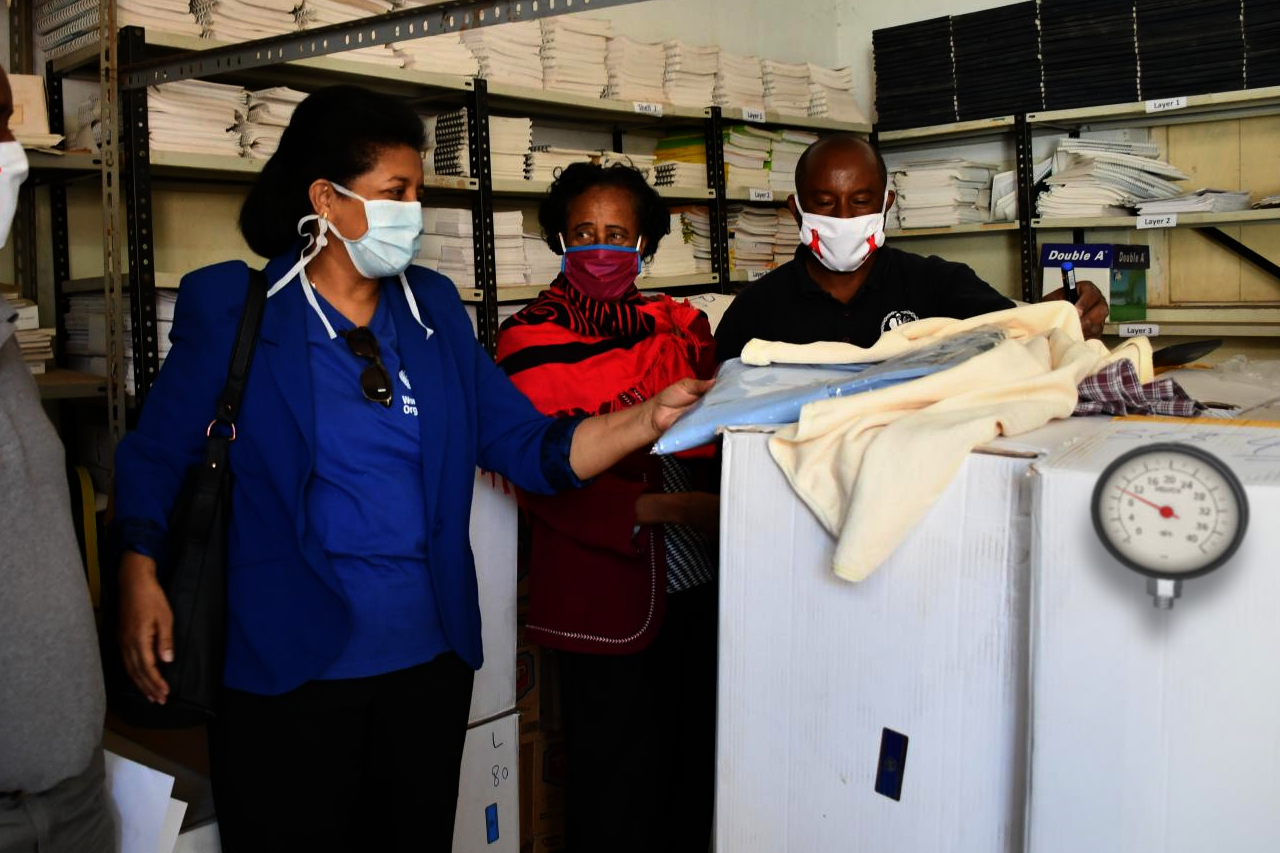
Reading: 10
